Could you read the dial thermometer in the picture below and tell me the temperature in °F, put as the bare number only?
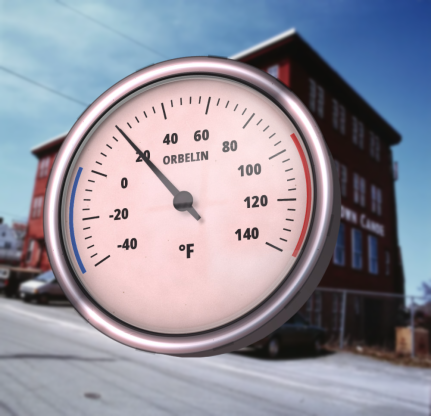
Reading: 20
